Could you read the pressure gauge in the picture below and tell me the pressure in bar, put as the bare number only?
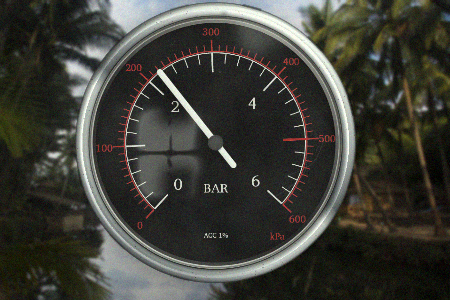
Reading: 2.2
